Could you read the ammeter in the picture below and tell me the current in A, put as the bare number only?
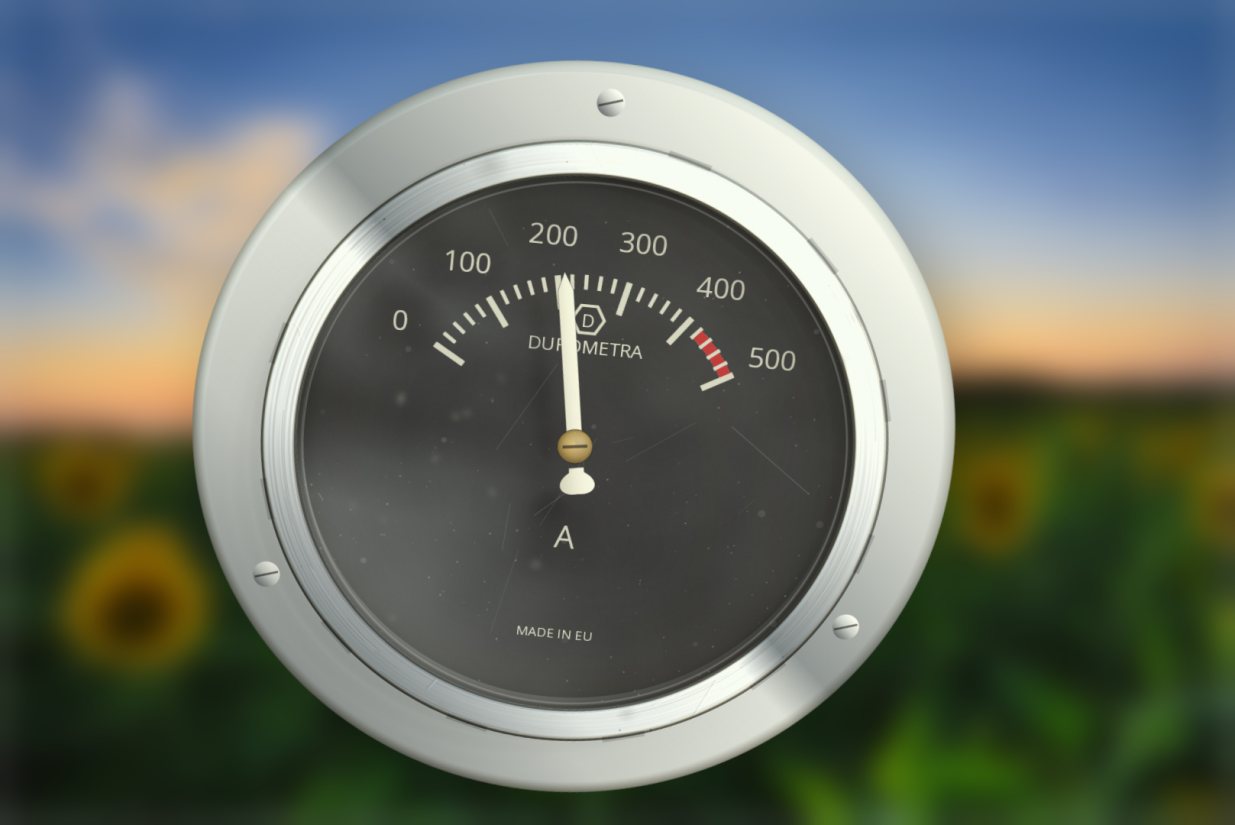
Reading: 210
